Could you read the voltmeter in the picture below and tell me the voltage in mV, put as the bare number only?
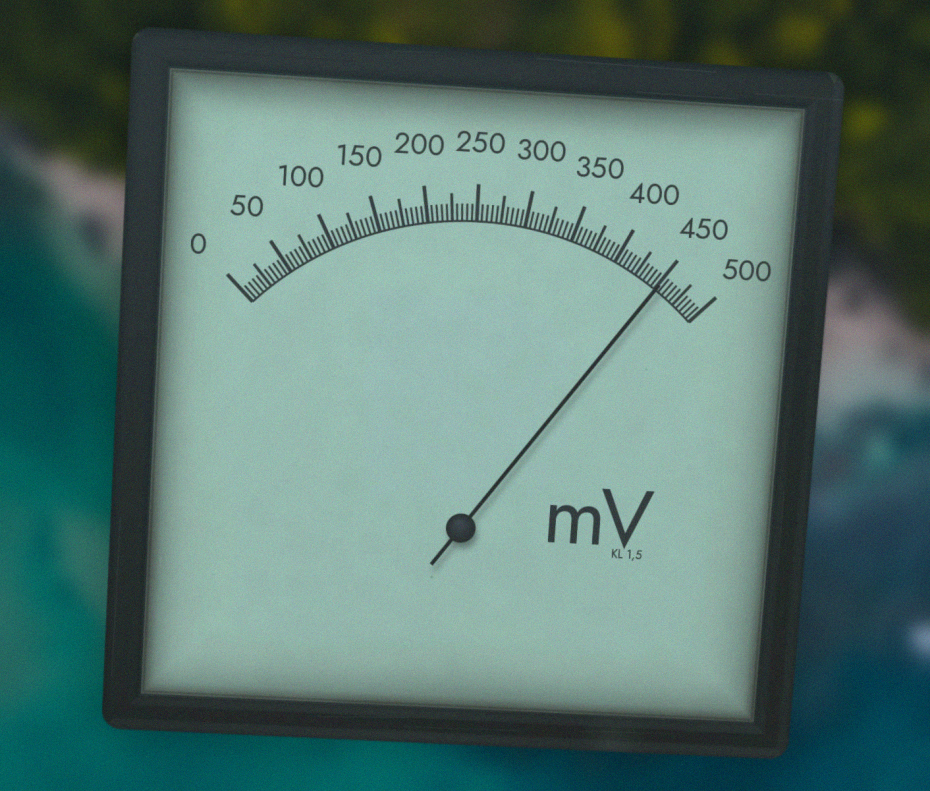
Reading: 450
